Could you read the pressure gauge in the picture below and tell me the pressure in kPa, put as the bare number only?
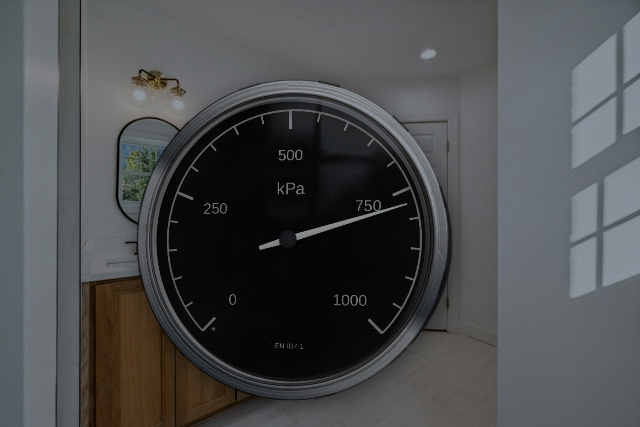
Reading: 775
